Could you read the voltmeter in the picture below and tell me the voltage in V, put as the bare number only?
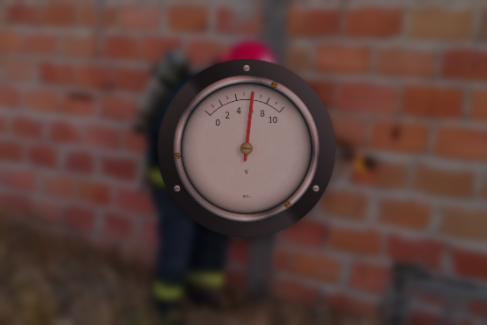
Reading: 6
